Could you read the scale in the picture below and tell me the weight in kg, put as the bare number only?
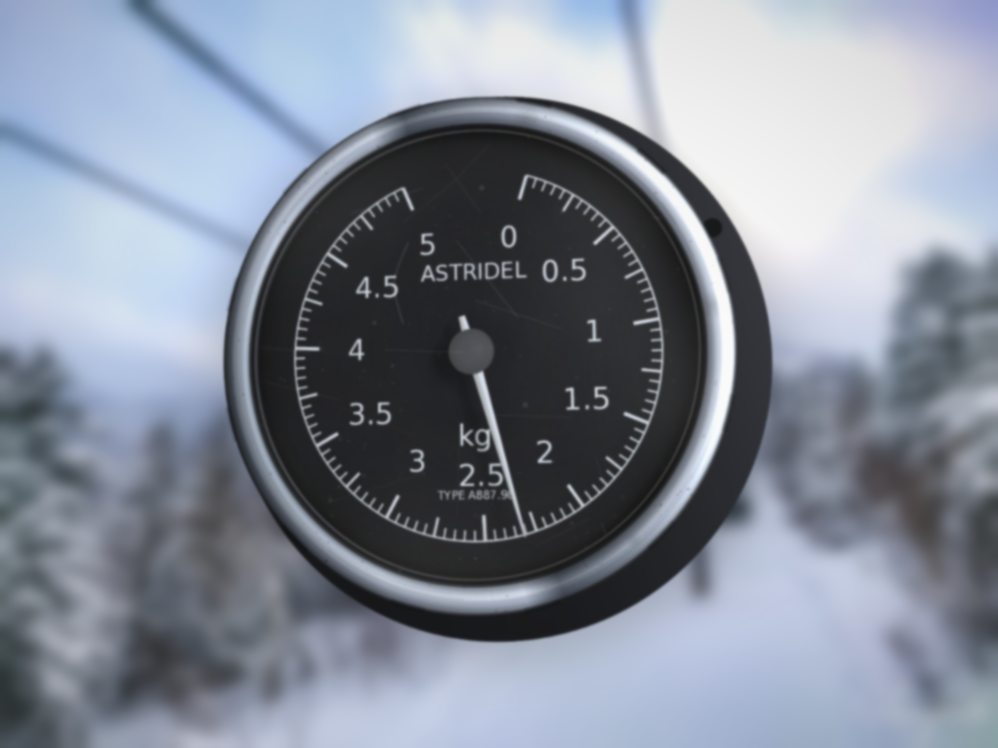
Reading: 2.3
